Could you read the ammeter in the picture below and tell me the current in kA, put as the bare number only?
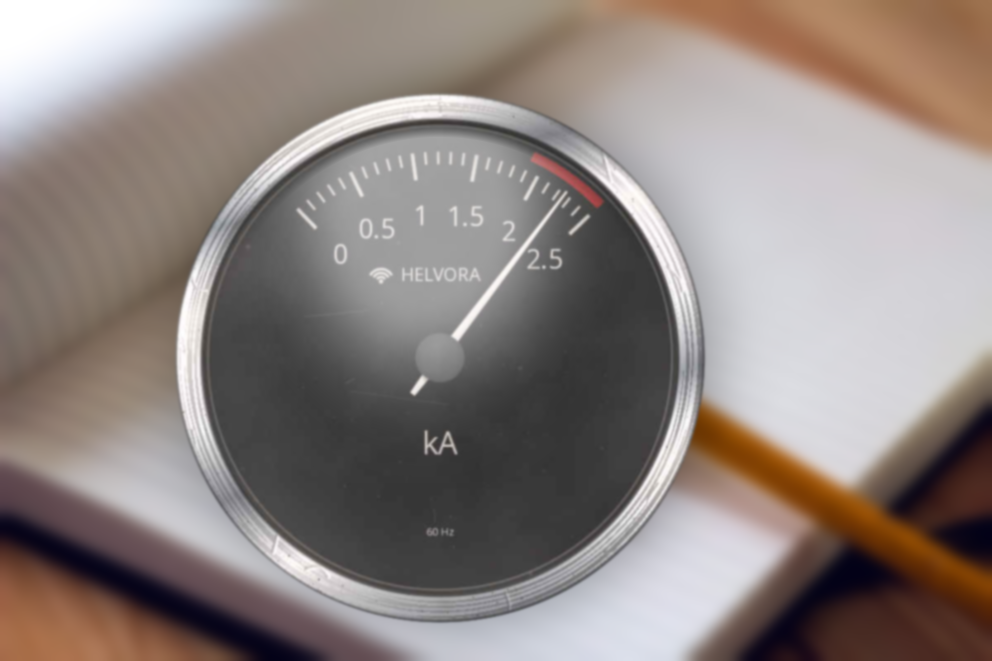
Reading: 2.25
